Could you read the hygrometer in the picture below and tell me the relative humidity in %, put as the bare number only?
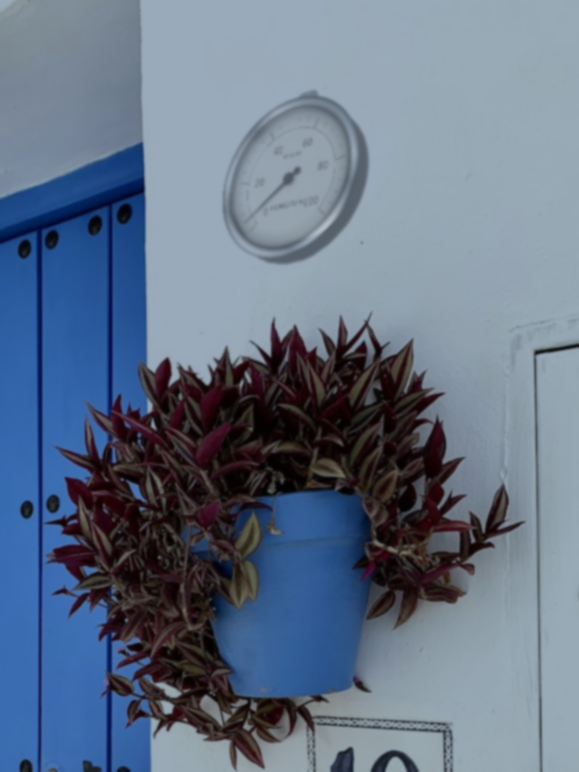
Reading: 4
